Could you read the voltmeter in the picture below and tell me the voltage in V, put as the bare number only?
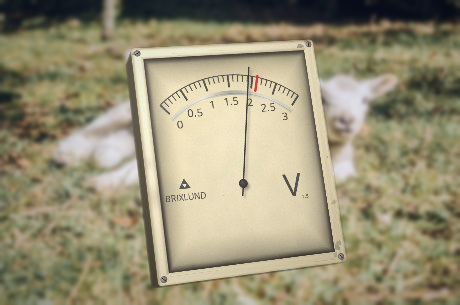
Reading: 1.9
